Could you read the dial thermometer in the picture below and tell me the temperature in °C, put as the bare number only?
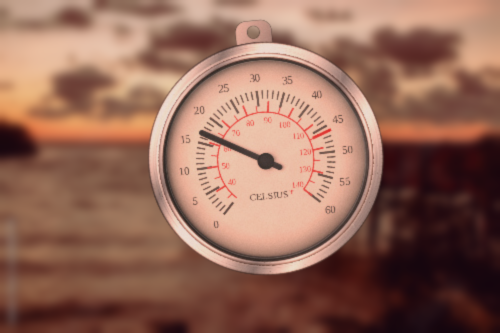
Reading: 17
